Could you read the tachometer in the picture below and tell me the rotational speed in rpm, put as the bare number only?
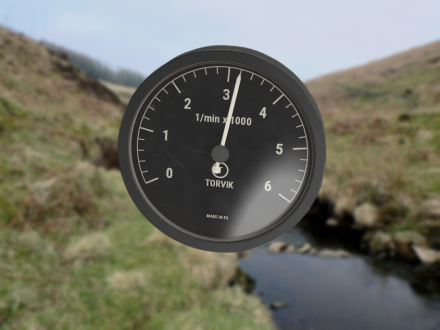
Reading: 3200
